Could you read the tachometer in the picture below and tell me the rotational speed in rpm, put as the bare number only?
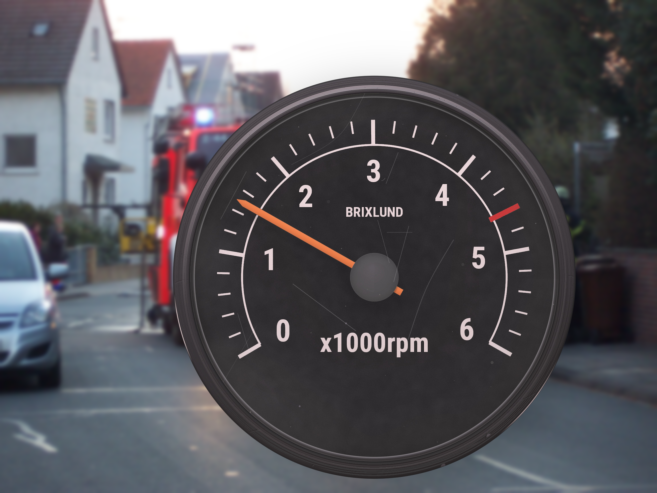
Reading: 1500
